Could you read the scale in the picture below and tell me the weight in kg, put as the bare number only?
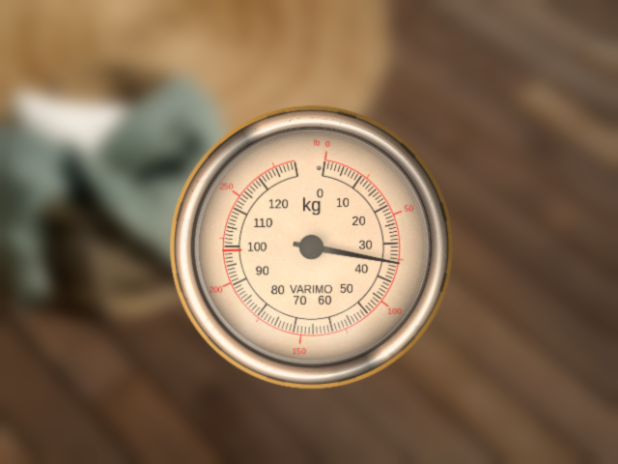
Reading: 35
